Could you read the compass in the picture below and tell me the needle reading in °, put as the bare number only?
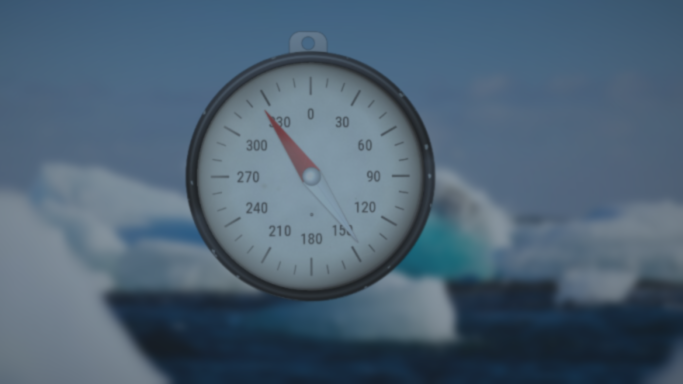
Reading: 325
